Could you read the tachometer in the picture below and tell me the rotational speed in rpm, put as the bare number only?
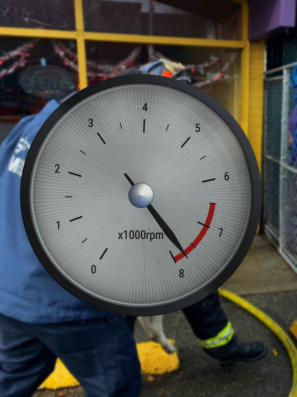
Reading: 7750
